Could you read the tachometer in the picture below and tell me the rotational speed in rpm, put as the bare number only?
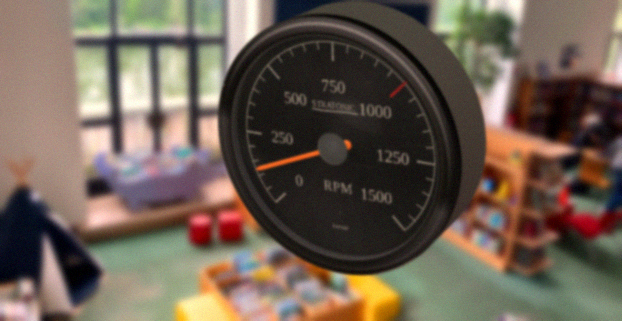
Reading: 125
